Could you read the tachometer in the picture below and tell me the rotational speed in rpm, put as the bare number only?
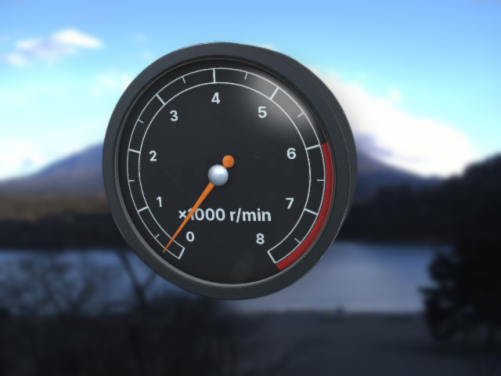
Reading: 250
